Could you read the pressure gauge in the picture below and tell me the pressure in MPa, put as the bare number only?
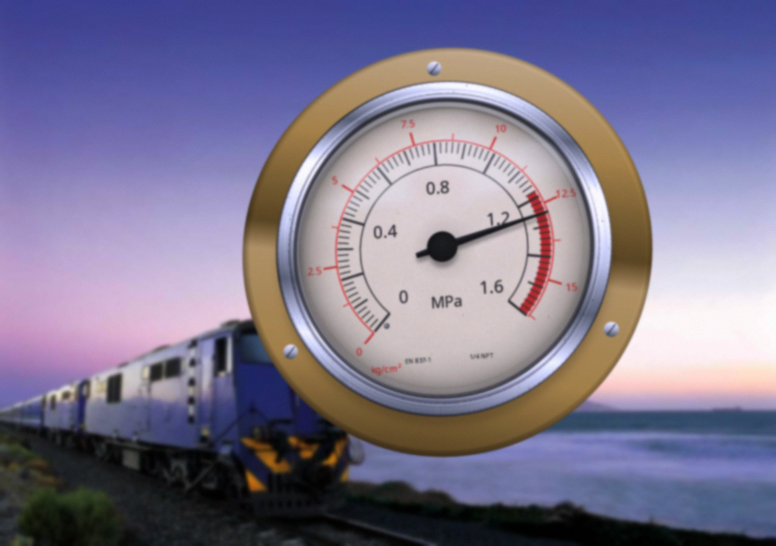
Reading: 1.26
